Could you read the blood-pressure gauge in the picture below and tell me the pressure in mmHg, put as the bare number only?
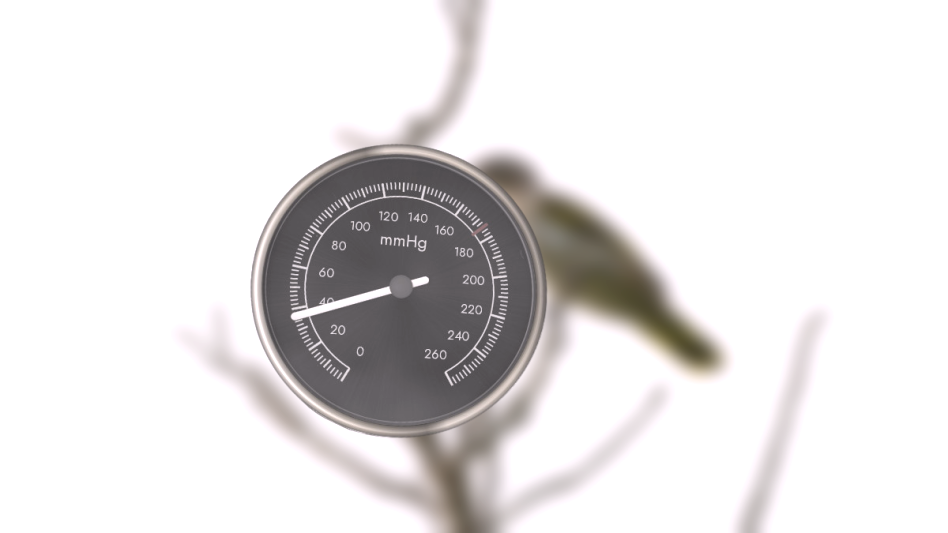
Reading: 36
